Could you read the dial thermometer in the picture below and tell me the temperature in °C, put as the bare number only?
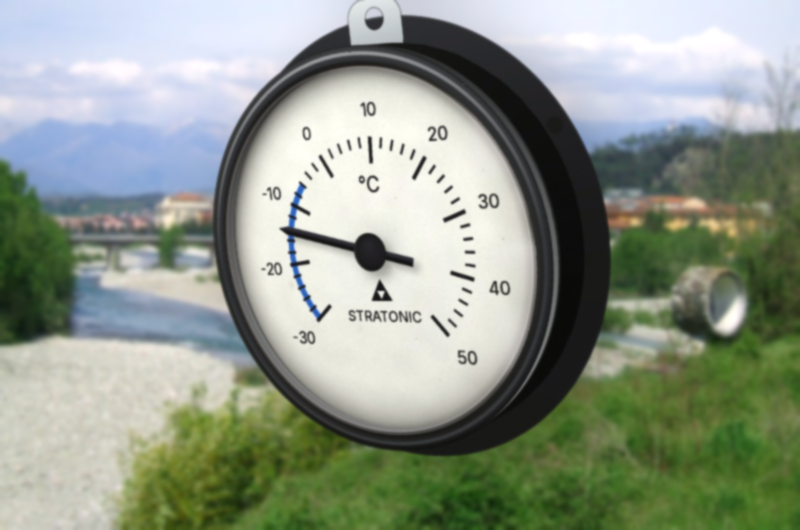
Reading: -14
